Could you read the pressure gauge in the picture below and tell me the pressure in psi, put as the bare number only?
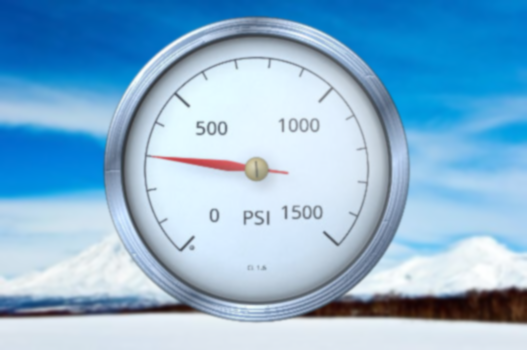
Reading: 300
